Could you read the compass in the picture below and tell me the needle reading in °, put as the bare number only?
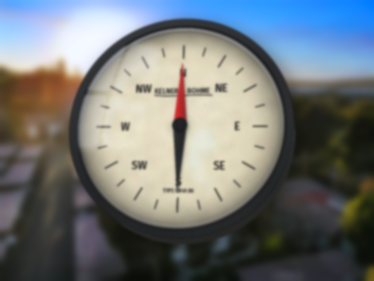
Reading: 0
